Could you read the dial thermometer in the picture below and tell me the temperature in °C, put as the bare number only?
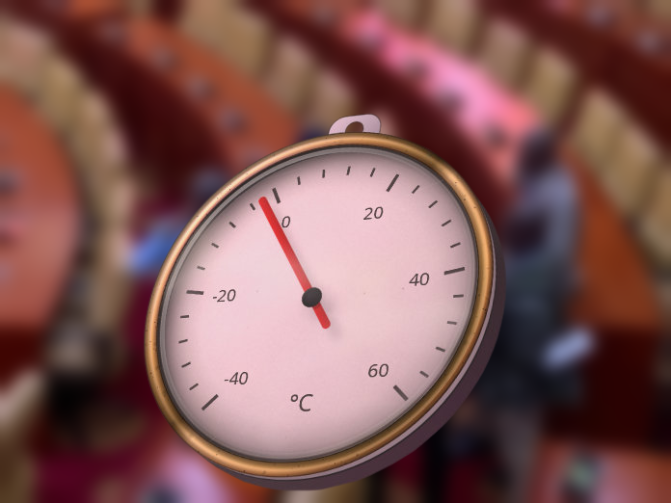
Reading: -2
